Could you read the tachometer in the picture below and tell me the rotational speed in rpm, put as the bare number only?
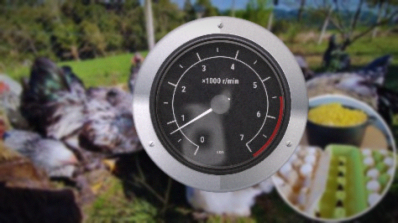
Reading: 750
